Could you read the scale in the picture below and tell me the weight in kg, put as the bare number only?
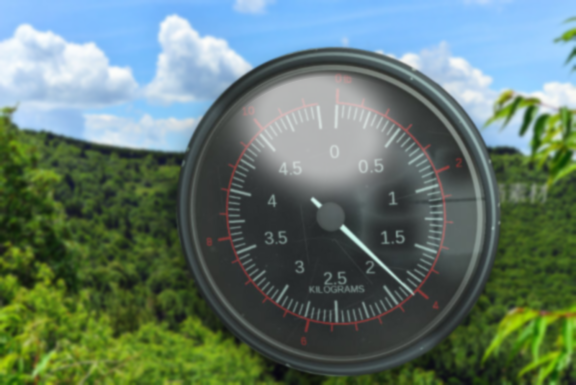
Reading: 1.85
